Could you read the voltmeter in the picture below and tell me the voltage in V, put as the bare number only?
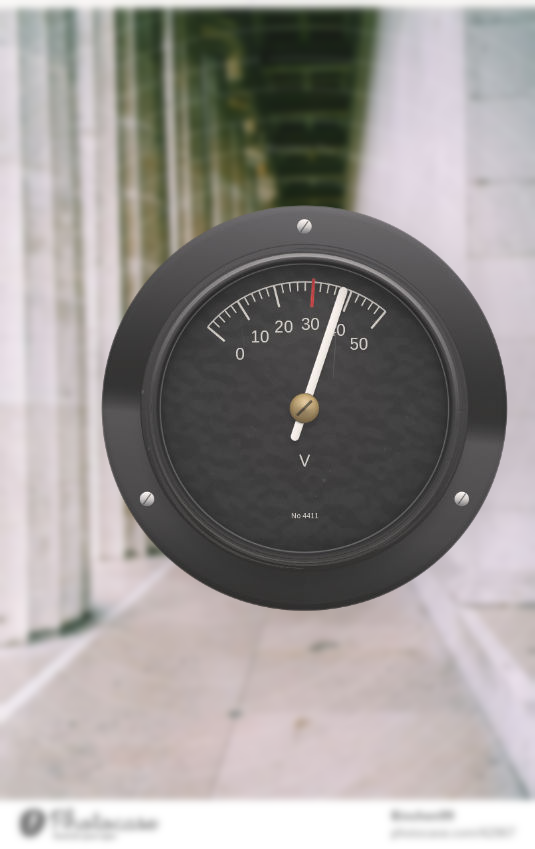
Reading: 38
